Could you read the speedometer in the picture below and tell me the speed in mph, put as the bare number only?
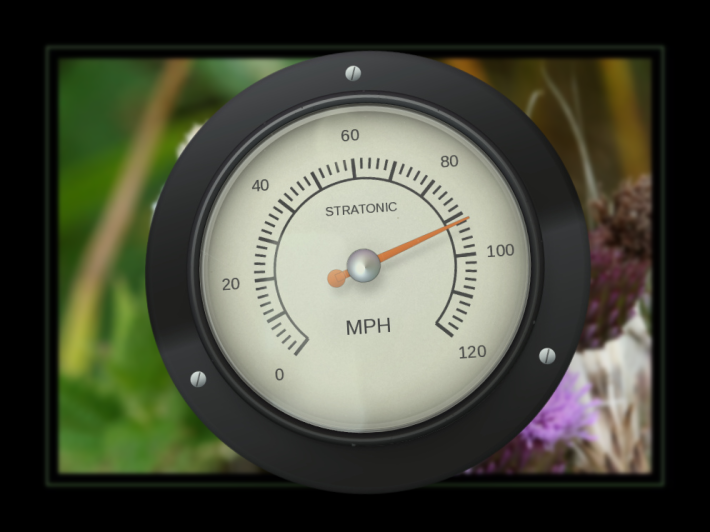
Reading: 92
